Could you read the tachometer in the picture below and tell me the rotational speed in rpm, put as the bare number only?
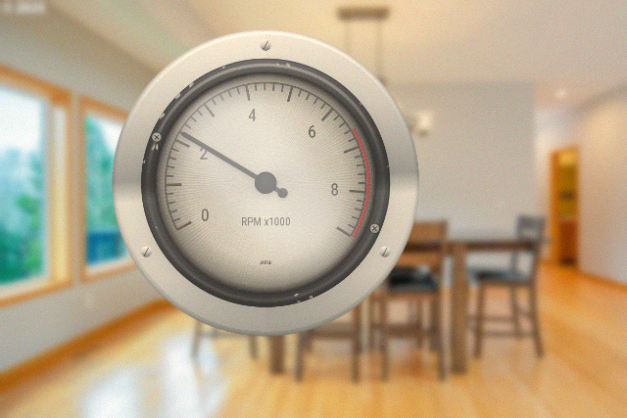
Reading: 2200
